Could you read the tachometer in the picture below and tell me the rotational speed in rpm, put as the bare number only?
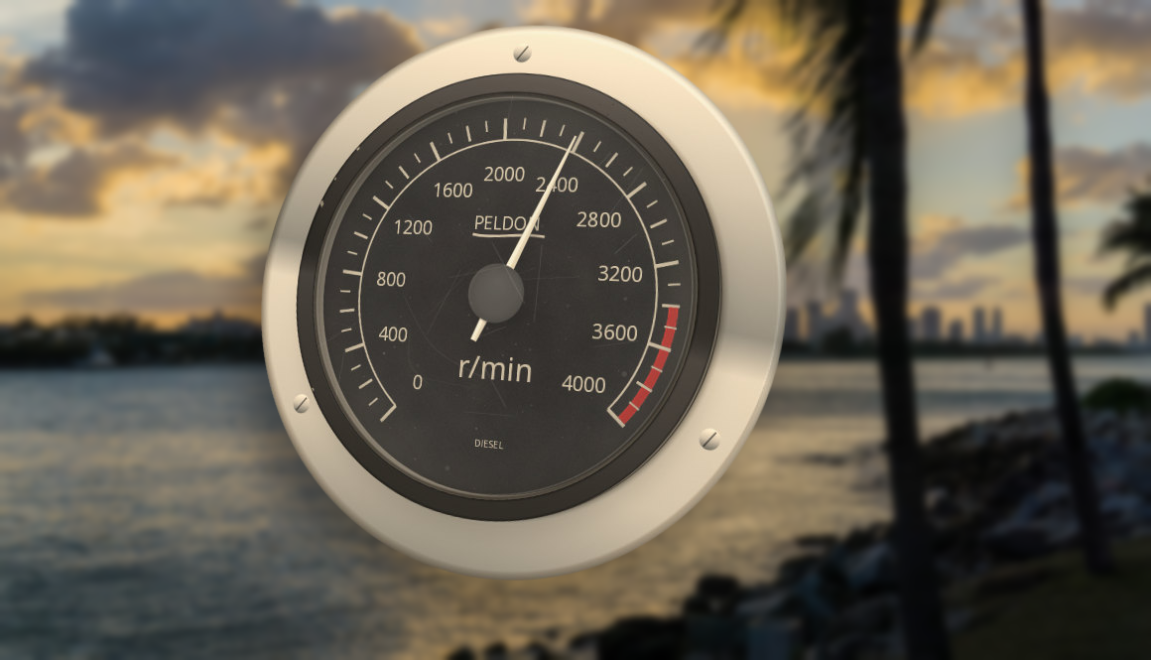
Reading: 2400
